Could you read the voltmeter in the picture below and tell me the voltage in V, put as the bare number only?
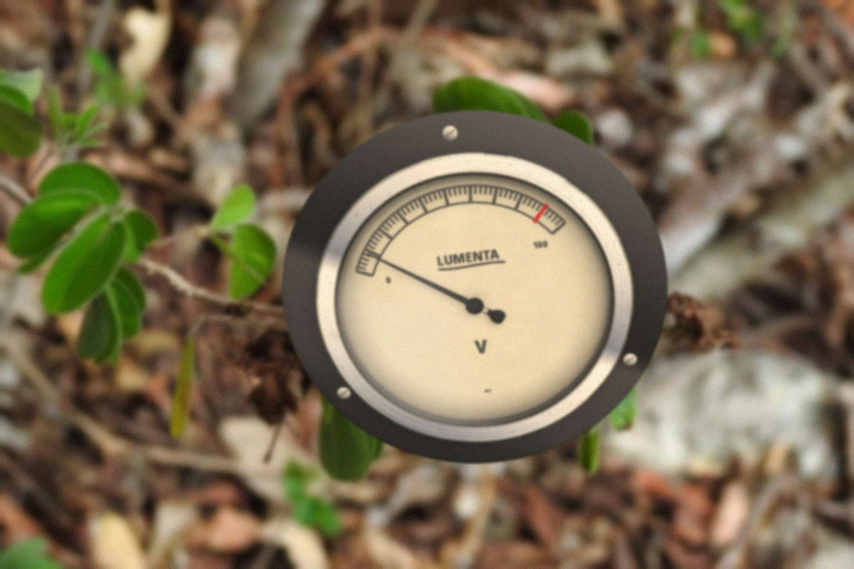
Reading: 10
